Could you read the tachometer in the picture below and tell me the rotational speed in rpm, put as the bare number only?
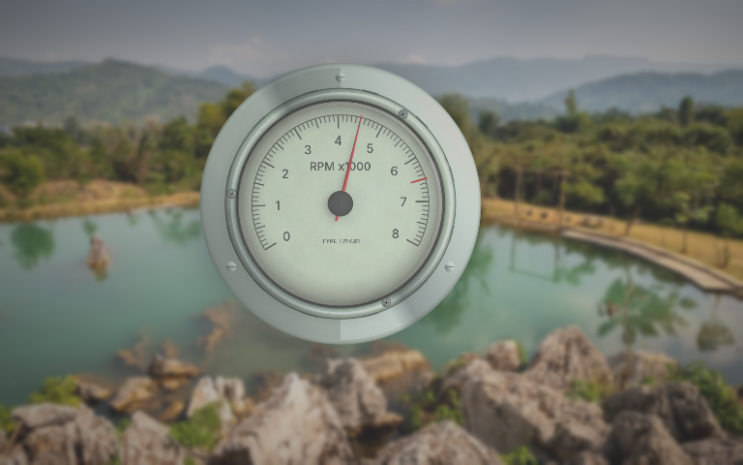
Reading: 4500
